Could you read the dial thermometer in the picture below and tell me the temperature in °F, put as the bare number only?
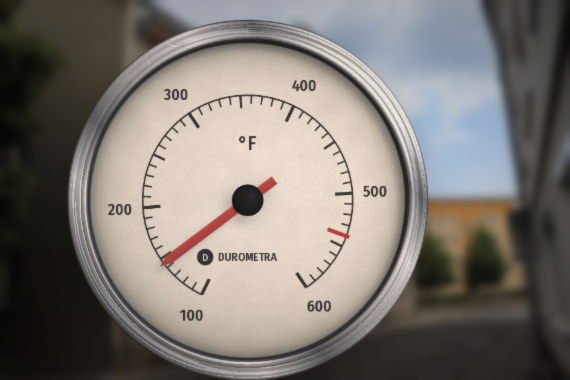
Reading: 145
